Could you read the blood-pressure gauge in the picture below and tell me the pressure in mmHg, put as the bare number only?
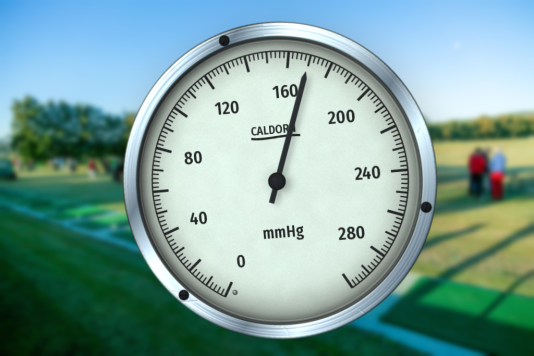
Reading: 170
